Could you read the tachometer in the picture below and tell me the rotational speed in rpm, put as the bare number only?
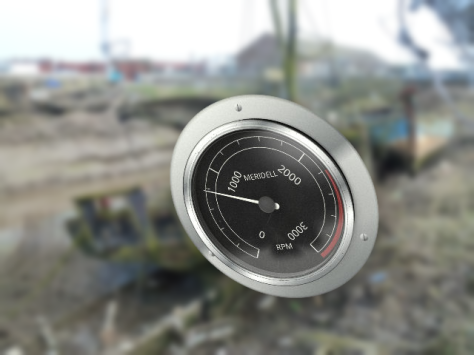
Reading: 800
